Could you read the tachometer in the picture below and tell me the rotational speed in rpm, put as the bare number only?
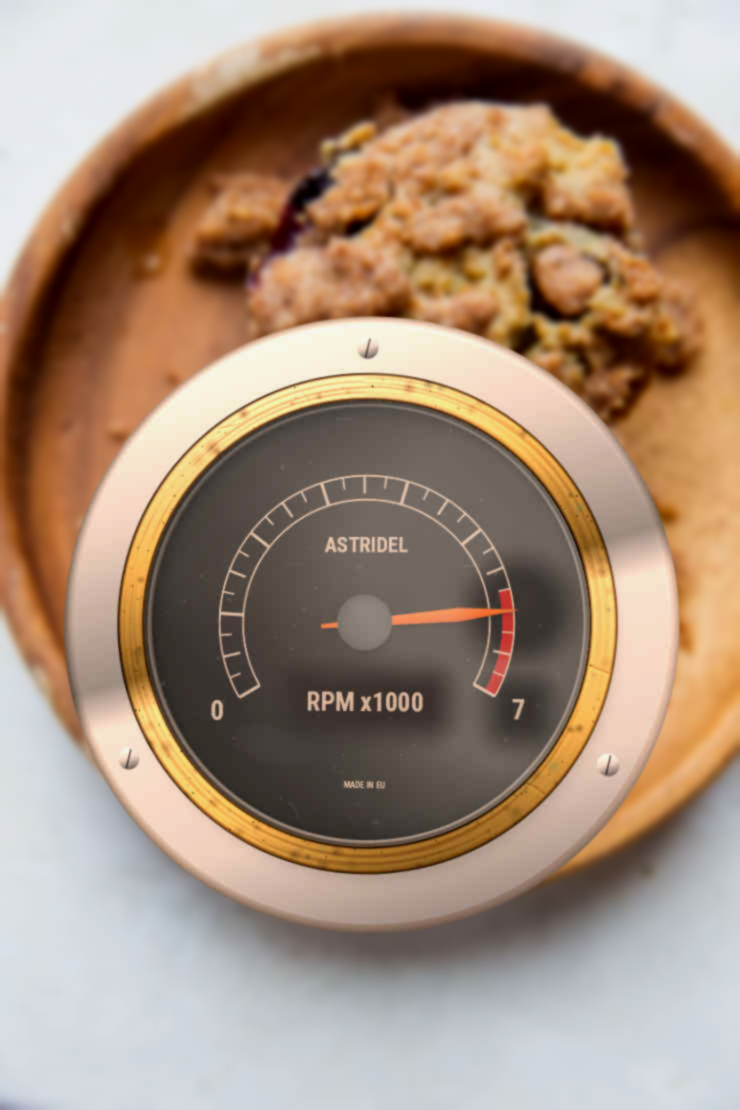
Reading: 6000
